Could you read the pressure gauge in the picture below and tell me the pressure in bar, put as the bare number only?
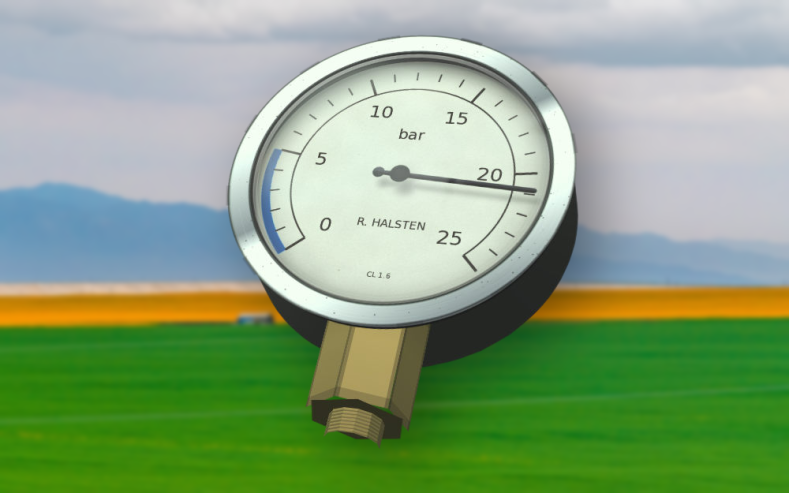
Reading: 21
